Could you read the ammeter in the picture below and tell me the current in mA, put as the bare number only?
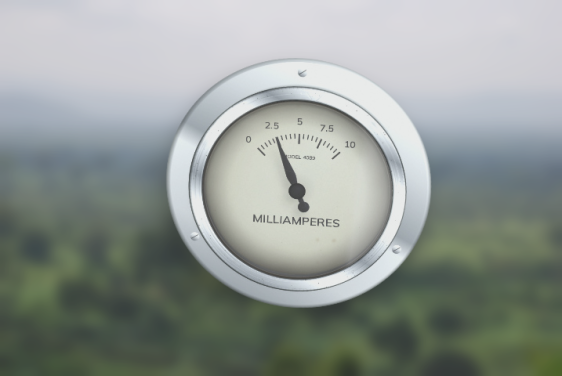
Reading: 2.5
